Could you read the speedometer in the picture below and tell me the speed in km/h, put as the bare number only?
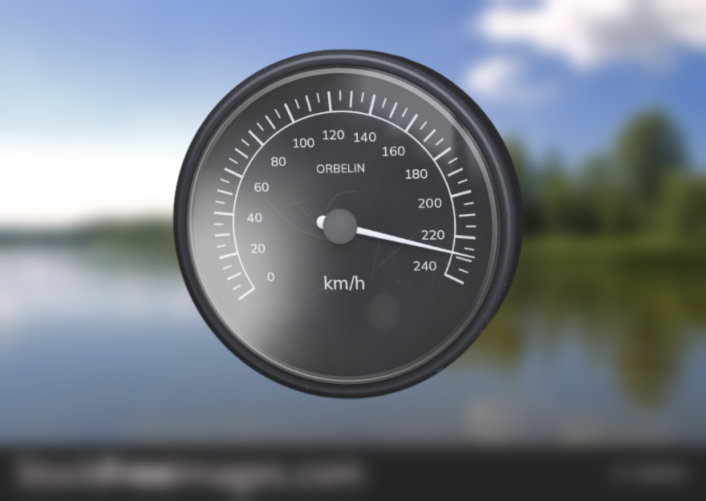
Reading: 227.5
